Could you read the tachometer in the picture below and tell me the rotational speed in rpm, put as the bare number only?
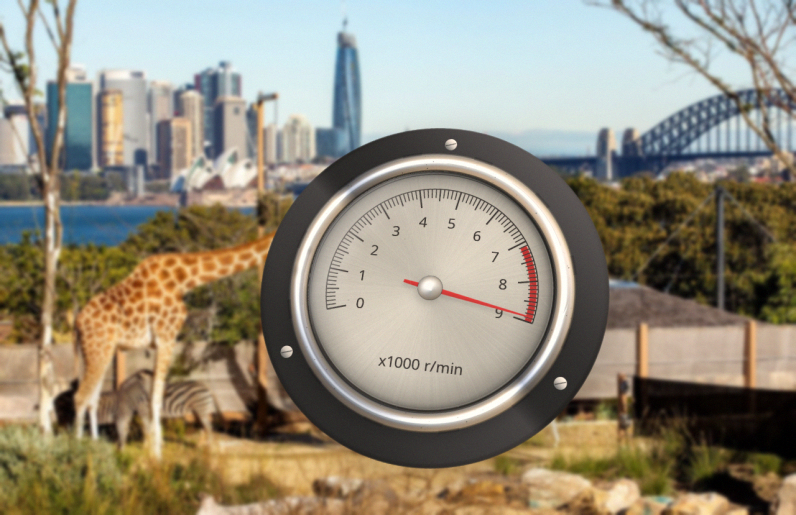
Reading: 8900
